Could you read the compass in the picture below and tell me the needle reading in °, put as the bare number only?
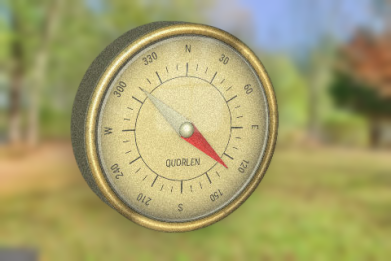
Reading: 130
